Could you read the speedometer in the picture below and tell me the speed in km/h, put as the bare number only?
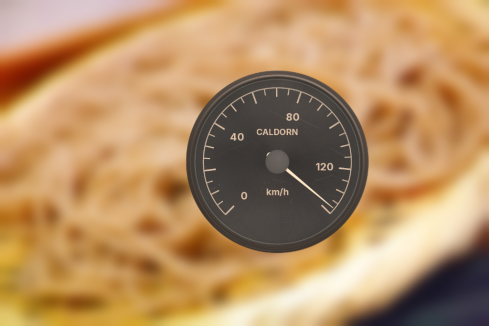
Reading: 137.5
